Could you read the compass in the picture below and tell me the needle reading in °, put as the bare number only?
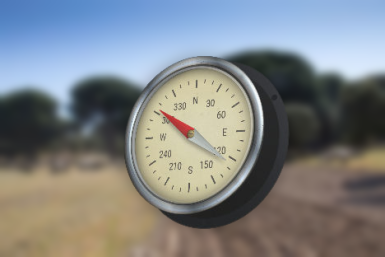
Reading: 305
